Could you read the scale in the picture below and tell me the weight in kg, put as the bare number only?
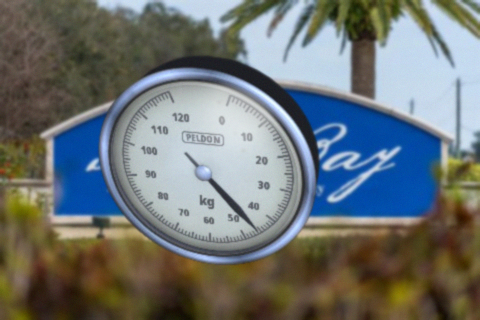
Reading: 45
